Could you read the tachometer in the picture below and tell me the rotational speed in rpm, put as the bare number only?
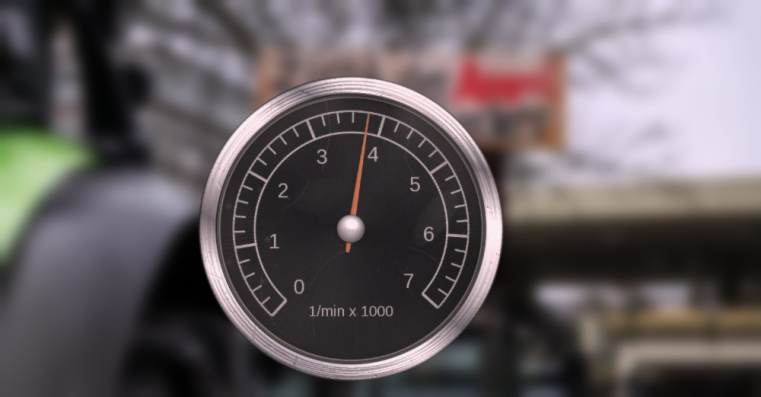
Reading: 3800
